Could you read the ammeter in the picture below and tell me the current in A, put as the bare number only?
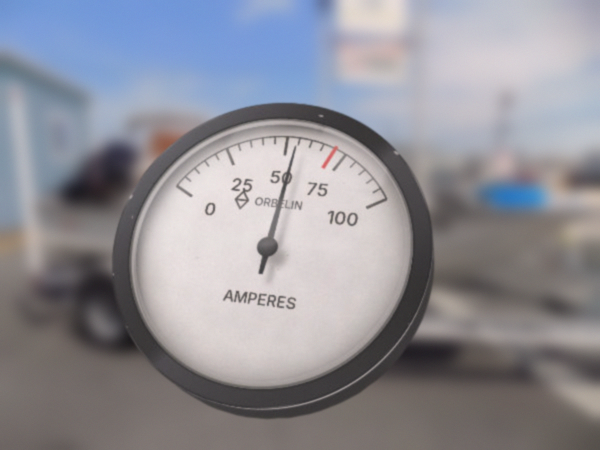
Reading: 55
